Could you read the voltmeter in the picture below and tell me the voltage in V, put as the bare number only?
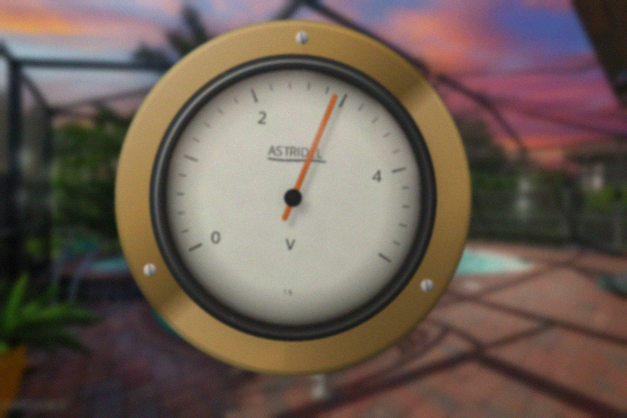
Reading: 2.9
